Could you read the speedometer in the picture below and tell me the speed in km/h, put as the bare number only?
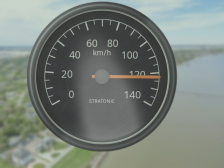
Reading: 122.5
